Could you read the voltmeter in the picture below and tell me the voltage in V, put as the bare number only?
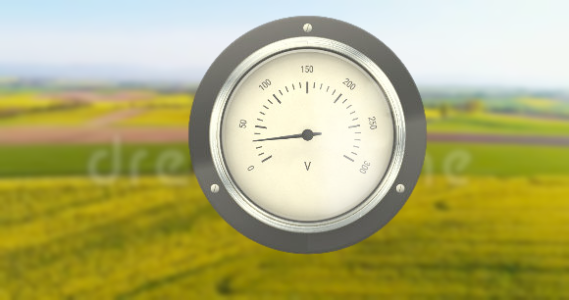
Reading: 30
